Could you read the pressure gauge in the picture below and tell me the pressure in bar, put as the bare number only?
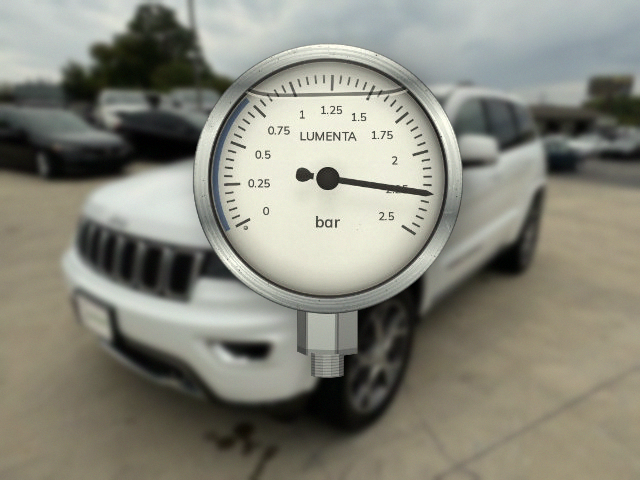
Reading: 2.25
